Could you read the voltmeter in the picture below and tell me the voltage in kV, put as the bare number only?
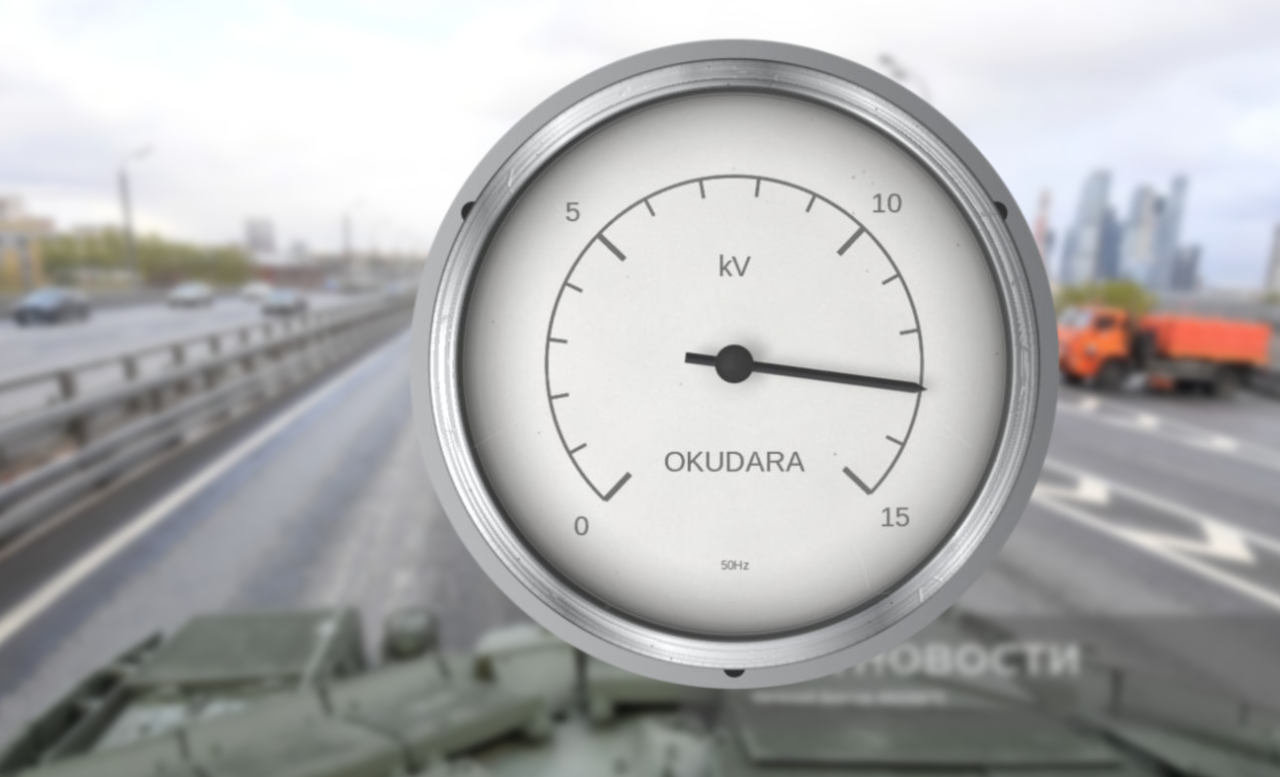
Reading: 13
